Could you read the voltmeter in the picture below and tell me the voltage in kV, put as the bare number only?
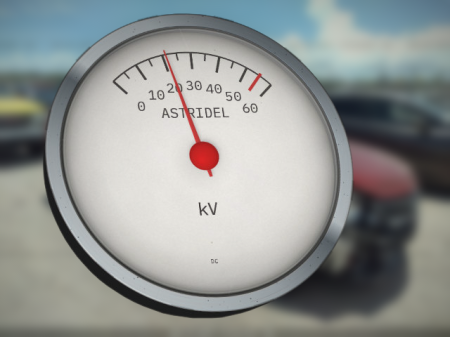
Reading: 20
